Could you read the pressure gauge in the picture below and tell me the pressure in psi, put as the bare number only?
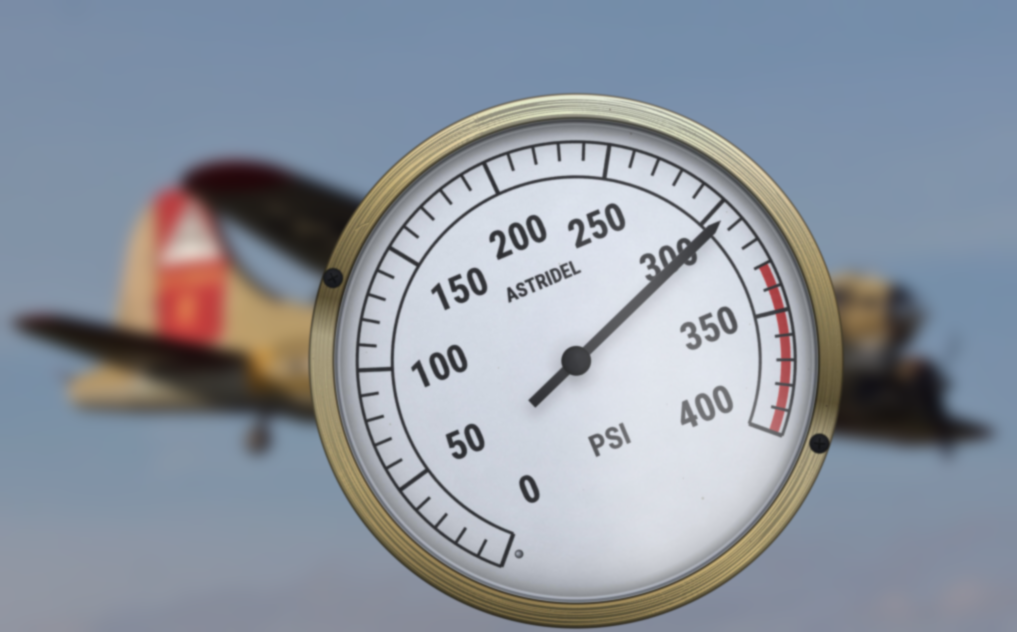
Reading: 305
